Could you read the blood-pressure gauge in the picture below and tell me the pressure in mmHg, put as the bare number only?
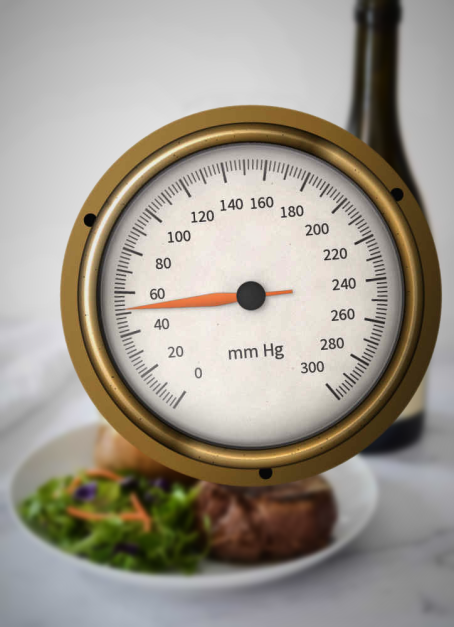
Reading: 52
